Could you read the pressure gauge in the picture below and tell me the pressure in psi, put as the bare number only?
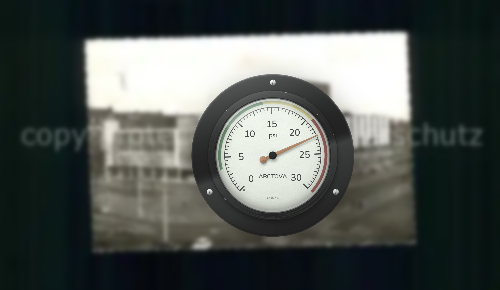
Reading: 22.5
